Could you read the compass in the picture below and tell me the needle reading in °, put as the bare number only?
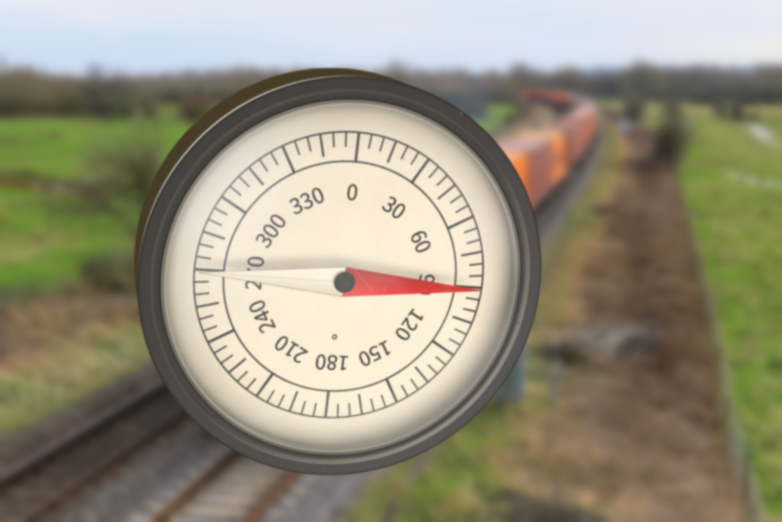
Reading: 90
